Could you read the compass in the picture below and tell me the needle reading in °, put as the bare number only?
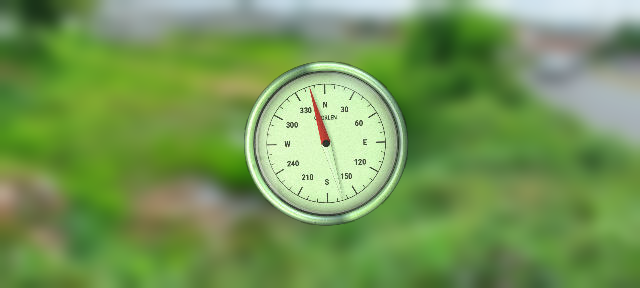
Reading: 345
